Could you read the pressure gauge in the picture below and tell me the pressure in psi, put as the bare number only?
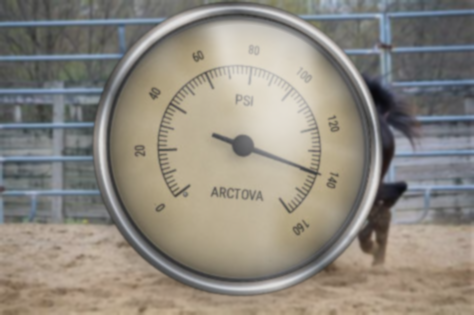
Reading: 140
